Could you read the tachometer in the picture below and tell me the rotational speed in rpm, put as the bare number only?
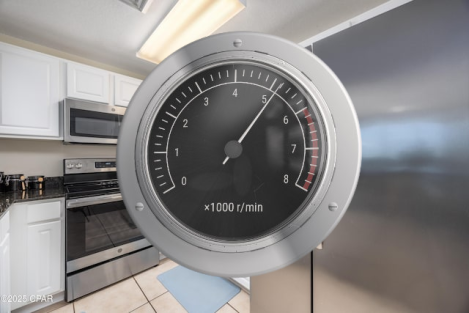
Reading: 5200
